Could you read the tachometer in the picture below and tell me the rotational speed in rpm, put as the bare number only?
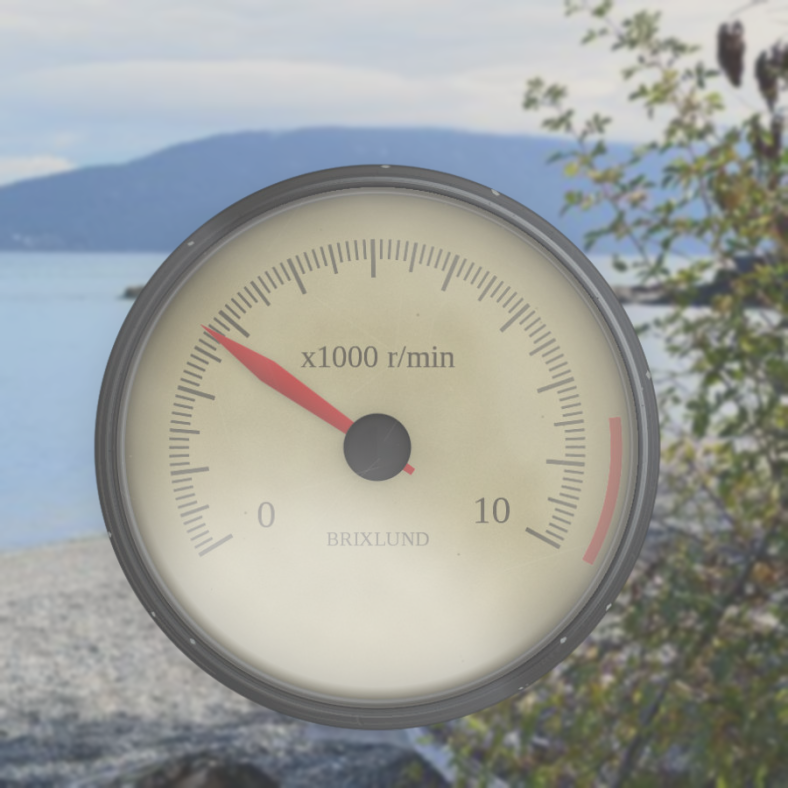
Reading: 2750
